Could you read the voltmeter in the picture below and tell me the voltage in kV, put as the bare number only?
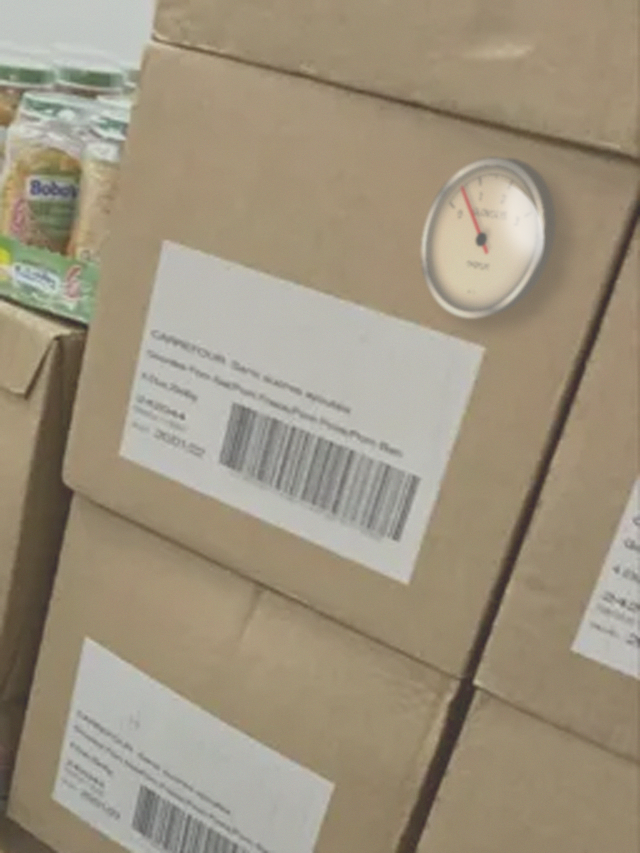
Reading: 0.5
